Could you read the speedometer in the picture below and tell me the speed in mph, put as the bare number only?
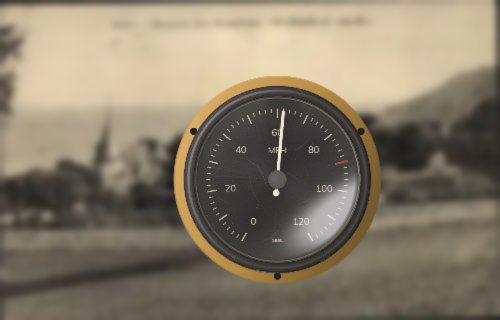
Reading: 62
